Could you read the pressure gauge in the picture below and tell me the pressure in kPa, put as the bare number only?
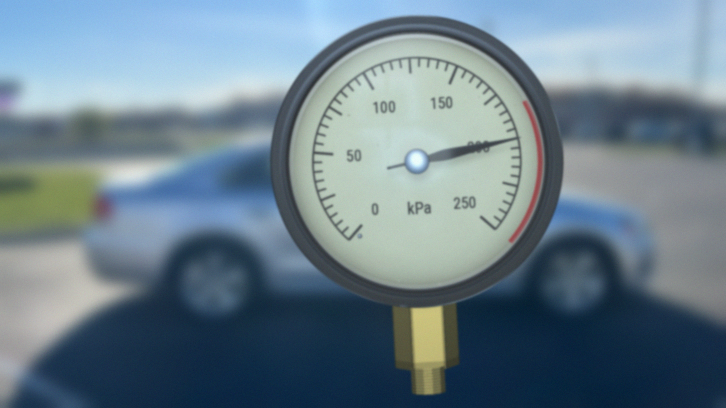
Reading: 200
